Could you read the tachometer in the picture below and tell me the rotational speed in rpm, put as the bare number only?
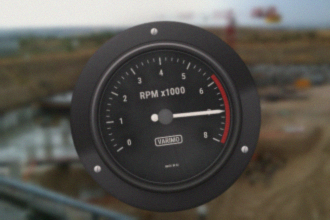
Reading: 7000
